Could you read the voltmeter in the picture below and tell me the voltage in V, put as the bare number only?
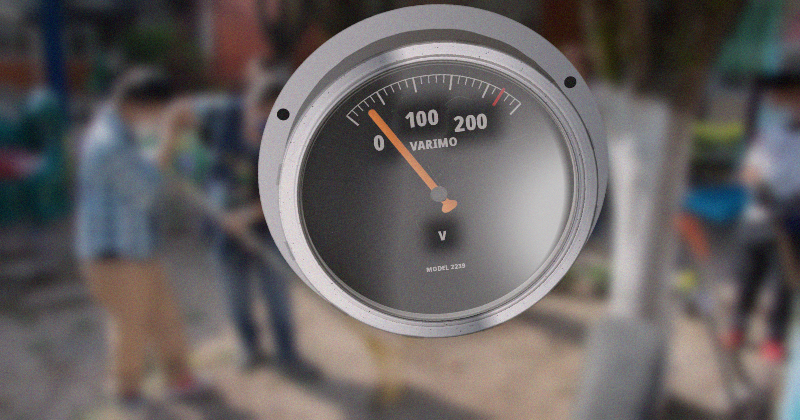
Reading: 30
